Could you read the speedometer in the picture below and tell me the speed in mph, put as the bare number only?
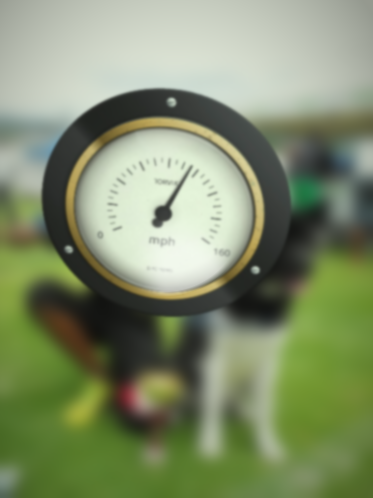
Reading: 95
